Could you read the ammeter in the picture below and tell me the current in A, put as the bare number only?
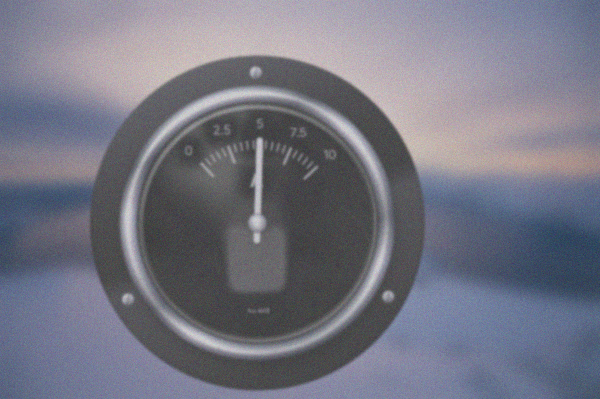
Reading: 5
